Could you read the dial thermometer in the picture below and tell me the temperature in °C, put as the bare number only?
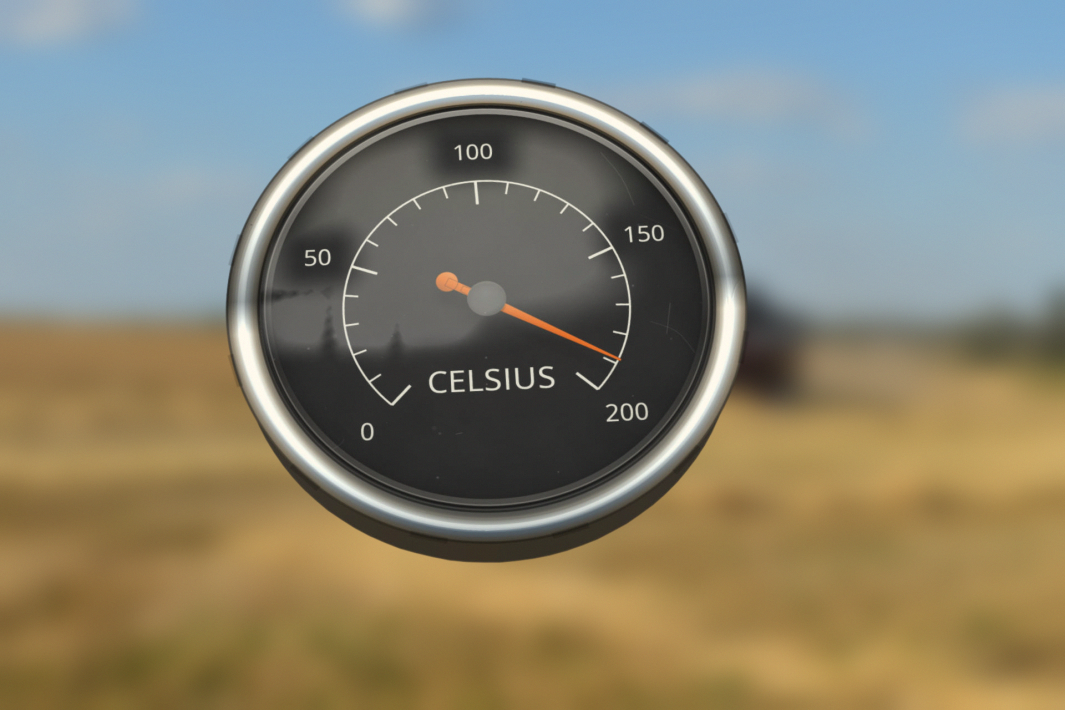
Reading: 190
